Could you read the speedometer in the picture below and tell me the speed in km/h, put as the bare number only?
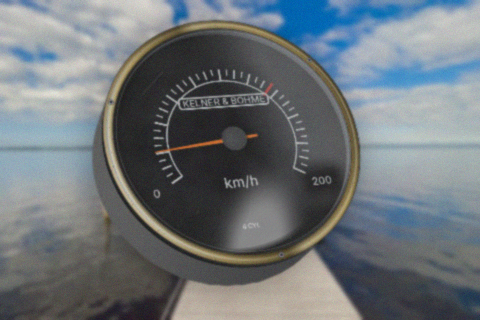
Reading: 20
